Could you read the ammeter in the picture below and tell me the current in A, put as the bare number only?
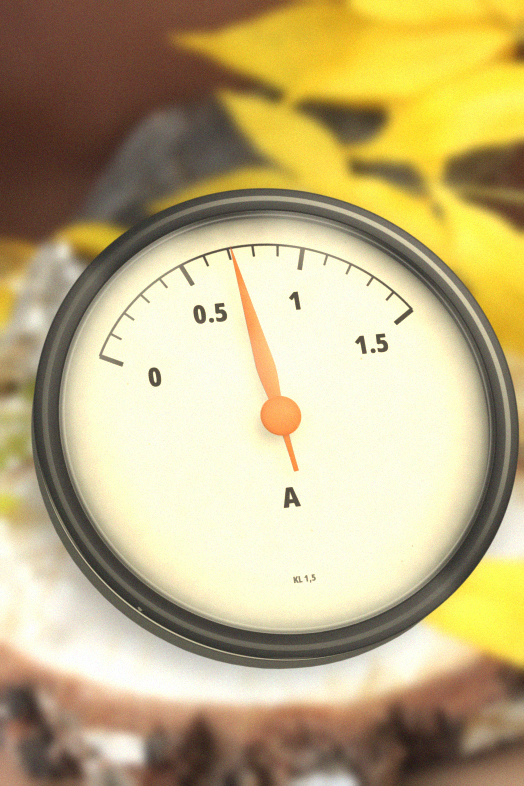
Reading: 0.7
